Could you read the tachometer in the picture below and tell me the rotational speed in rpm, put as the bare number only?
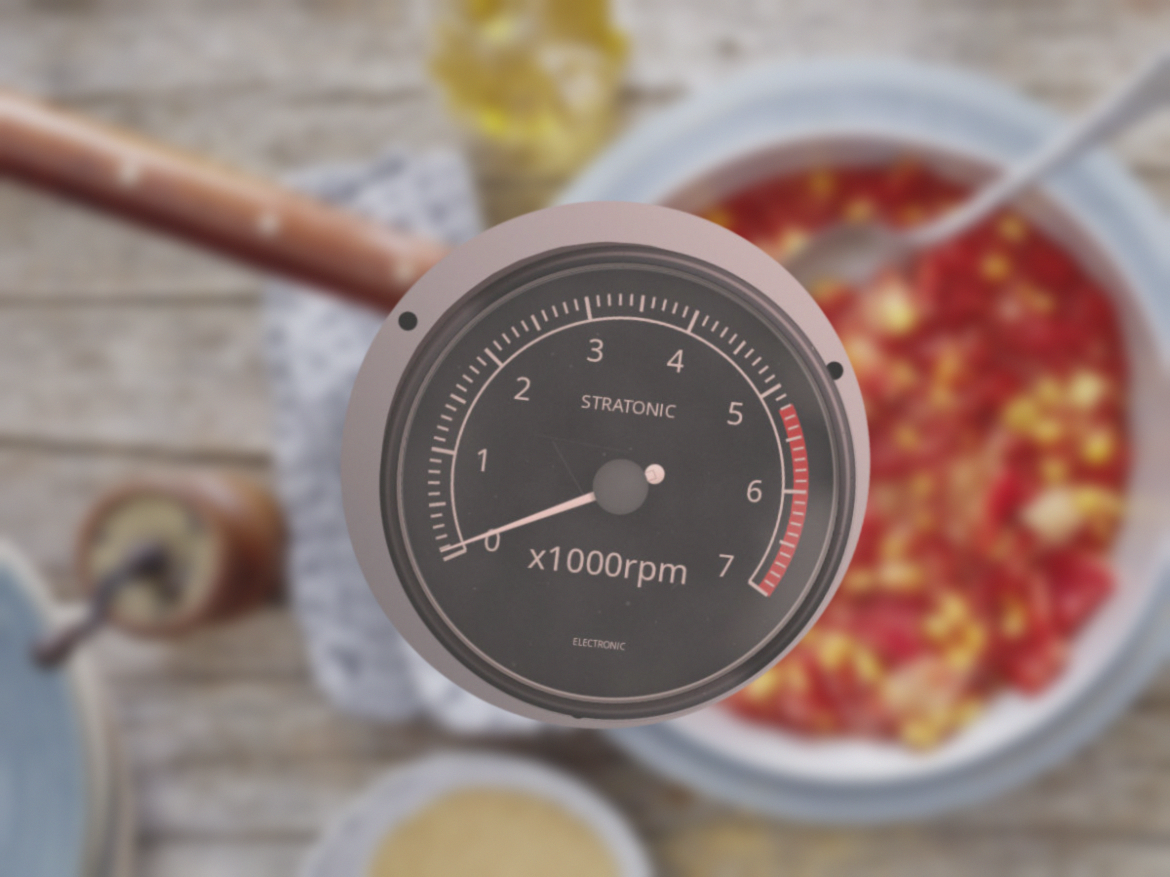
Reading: 100
